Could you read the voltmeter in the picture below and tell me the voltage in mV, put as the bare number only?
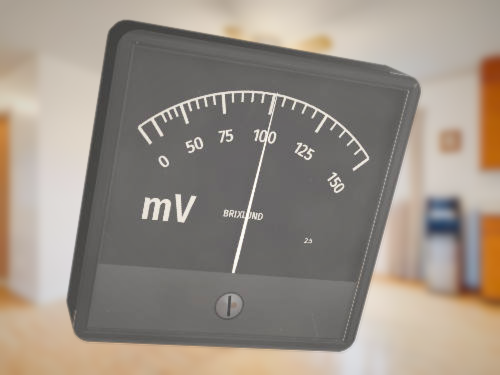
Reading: 100
